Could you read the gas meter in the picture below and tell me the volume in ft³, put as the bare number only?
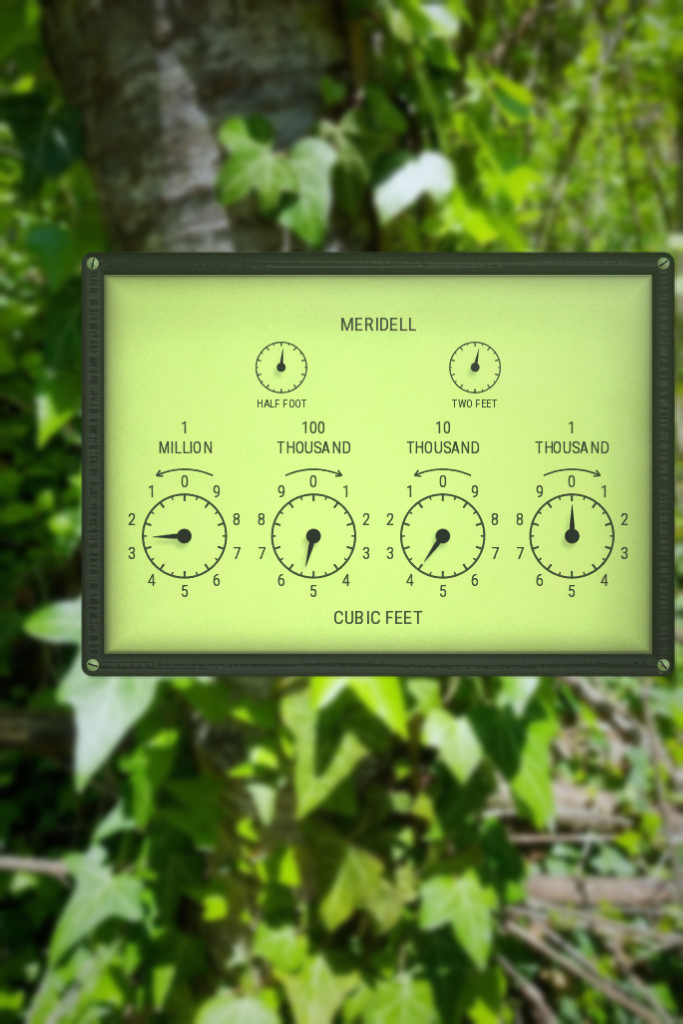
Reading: 254000
